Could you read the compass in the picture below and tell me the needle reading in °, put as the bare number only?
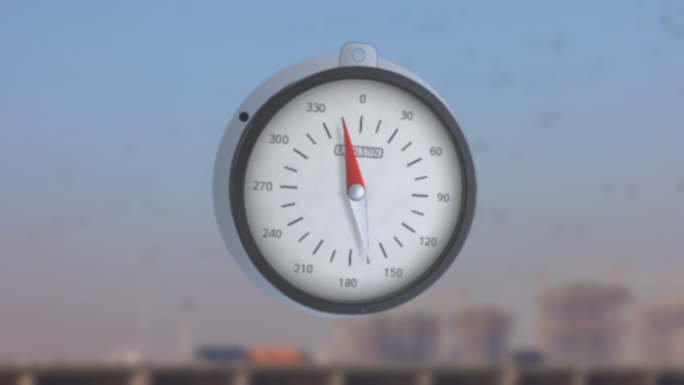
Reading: 345
